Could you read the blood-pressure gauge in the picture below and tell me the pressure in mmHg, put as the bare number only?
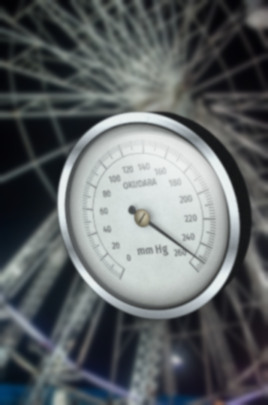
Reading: 250
